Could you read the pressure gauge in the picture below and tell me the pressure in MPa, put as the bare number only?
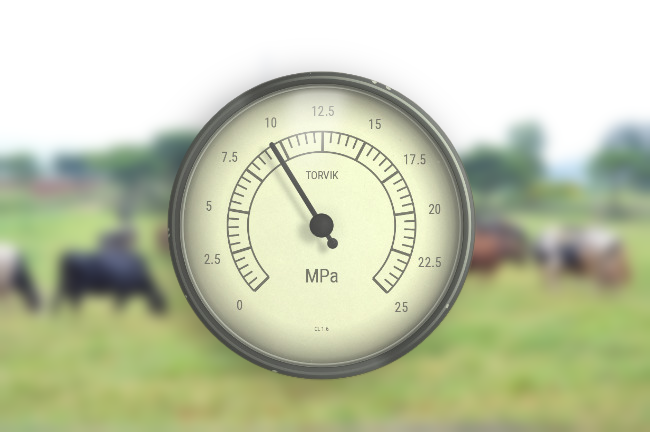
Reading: 9.5
